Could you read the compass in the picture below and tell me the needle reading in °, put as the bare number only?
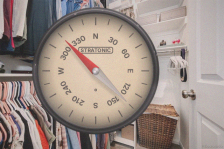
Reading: 315
